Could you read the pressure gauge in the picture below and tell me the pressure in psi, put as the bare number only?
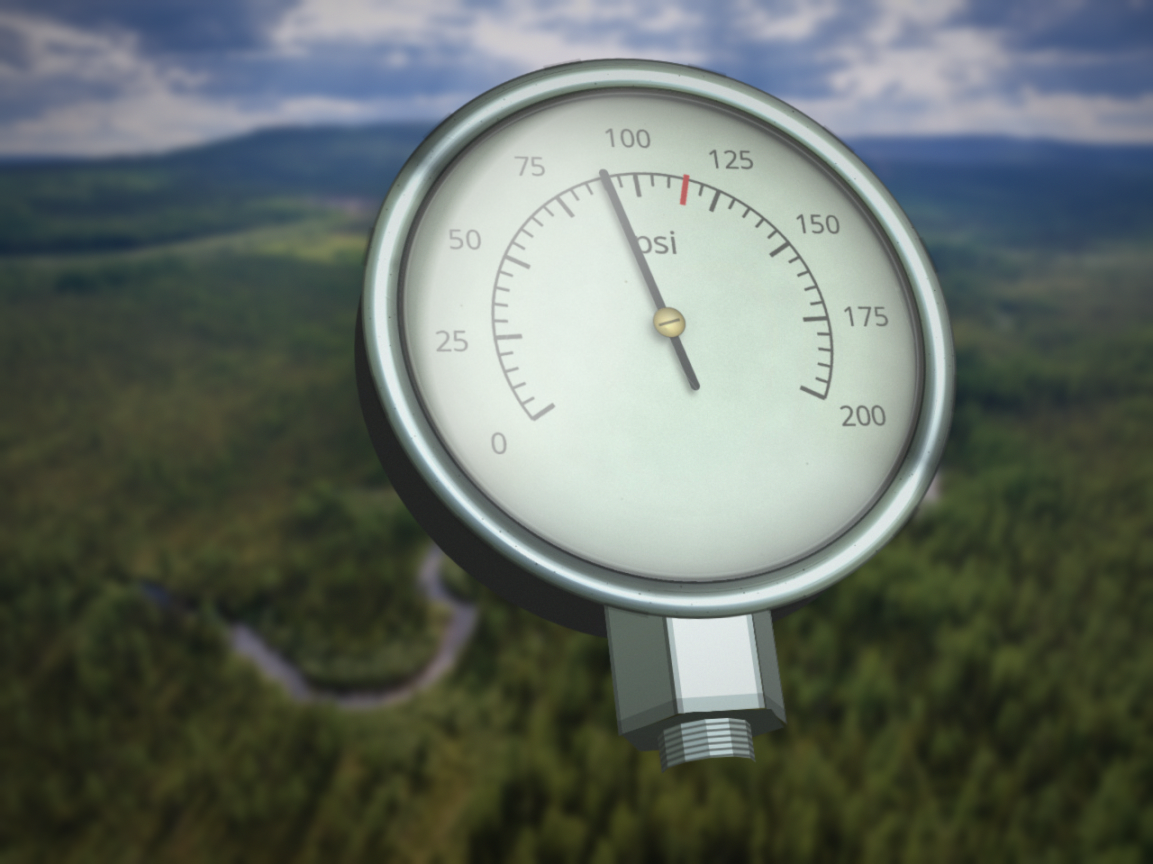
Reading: 90
